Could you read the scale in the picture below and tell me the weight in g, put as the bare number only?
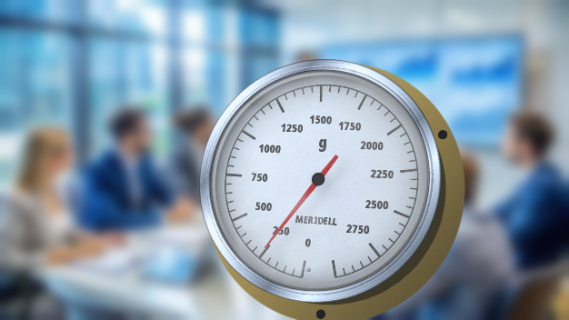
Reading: 250
